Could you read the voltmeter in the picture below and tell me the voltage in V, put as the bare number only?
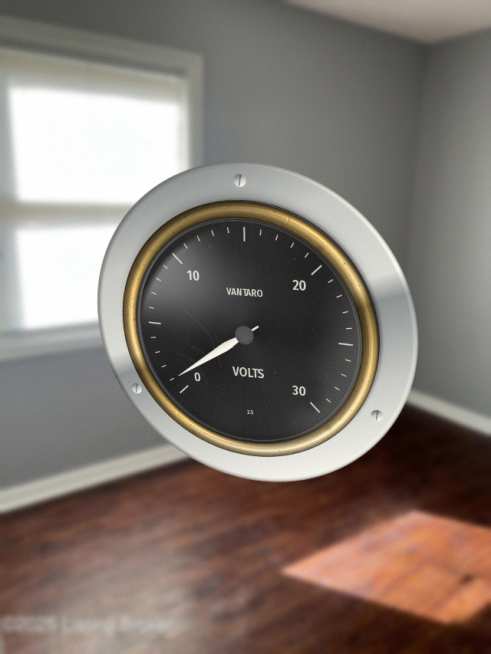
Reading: 1
